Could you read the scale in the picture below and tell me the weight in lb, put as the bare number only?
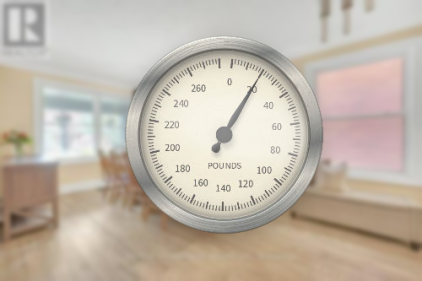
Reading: 20
